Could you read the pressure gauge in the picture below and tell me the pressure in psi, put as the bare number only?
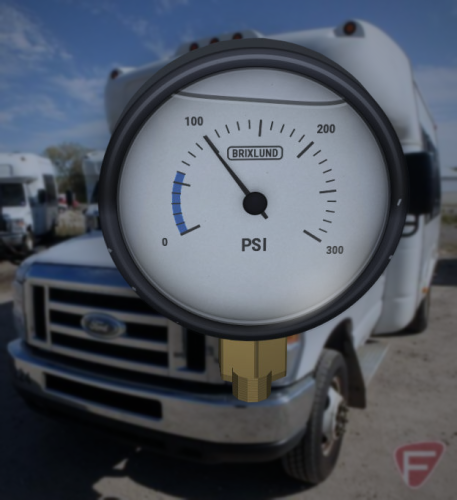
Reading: 100
